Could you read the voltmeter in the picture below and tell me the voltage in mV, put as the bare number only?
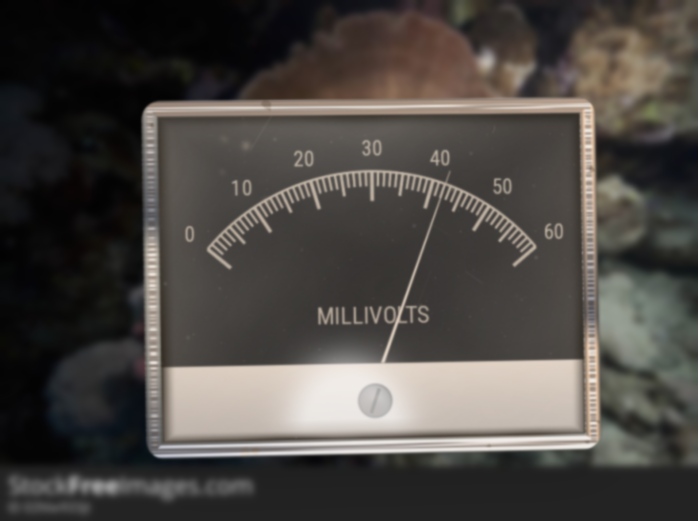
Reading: 42
